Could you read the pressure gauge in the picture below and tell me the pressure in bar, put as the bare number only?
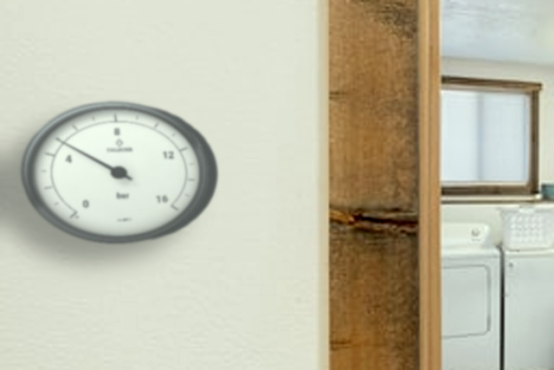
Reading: 5
